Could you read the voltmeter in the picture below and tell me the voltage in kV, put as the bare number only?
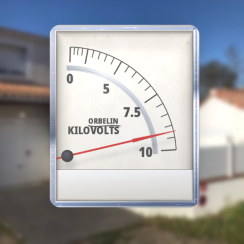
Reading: 9.25
